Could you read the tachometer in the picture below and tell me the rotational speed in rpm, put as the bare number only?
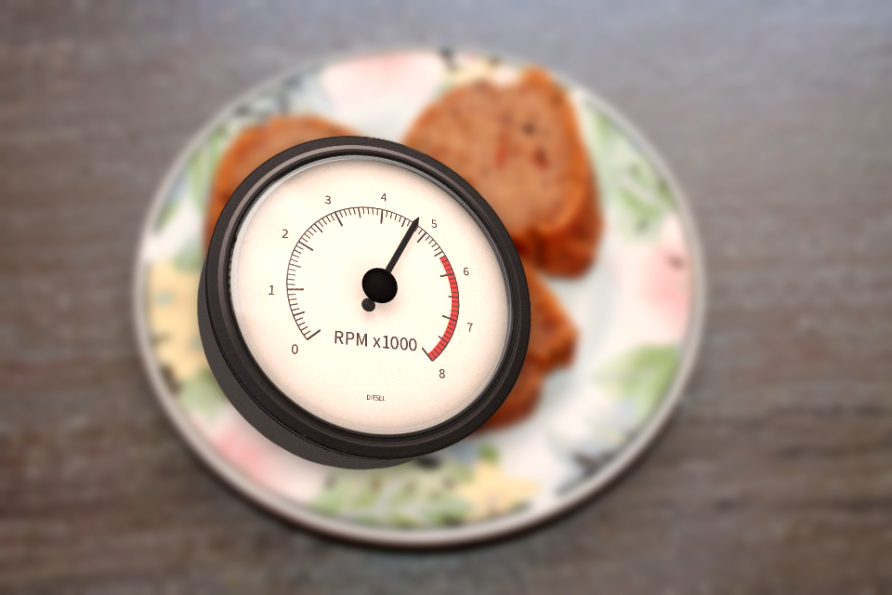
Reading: 4700
